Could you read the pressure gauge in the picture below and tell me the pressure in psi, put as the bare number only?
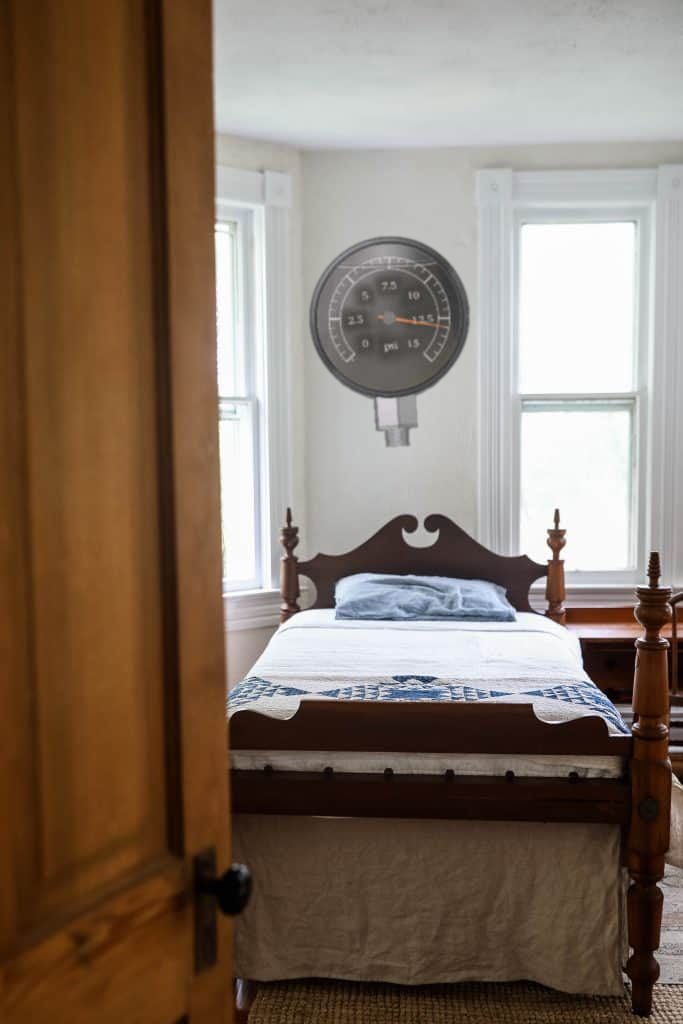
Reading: 13
